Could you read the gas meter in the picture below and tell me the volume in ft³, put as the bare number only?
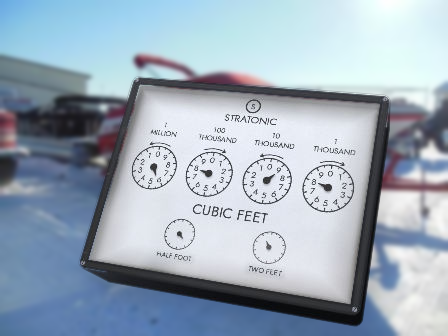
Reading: 578800
